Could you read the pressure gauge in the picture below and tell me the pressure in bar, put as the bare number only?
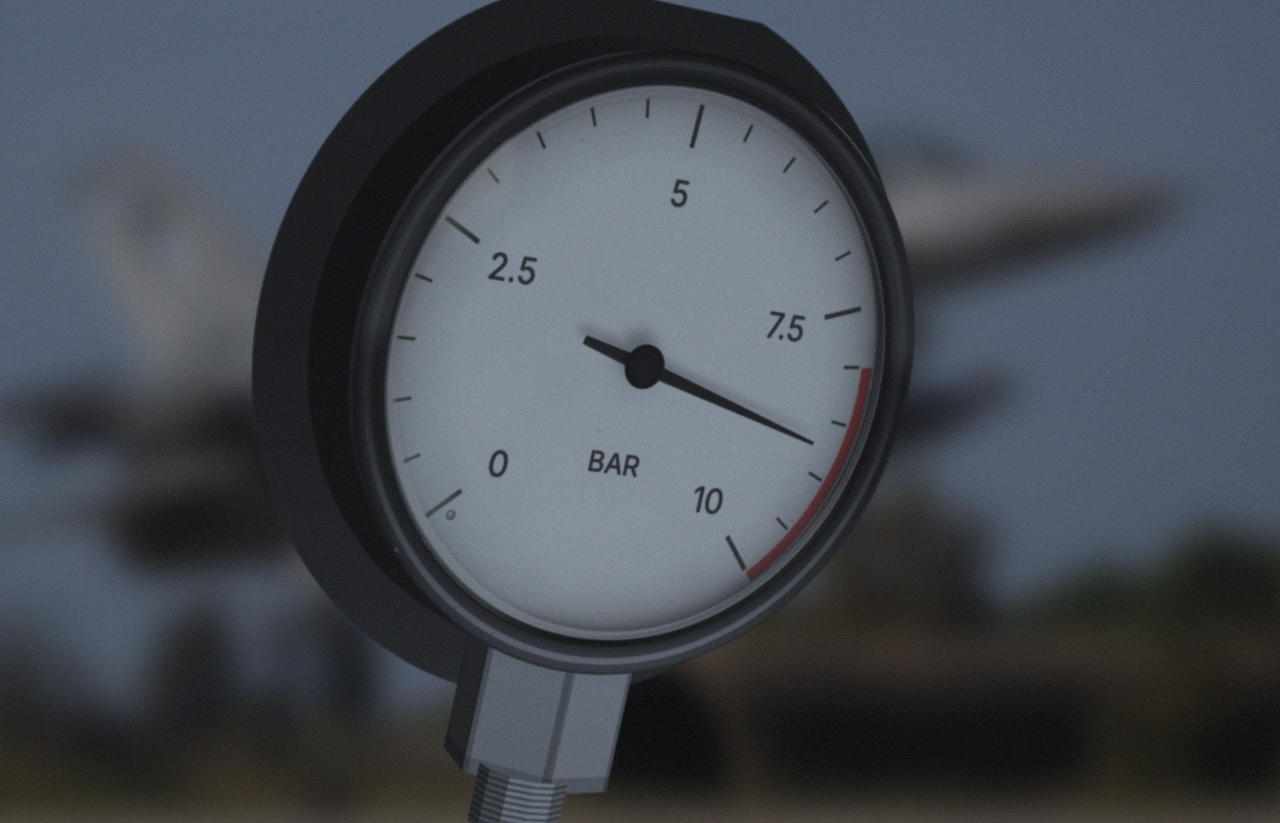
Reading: 8.75
